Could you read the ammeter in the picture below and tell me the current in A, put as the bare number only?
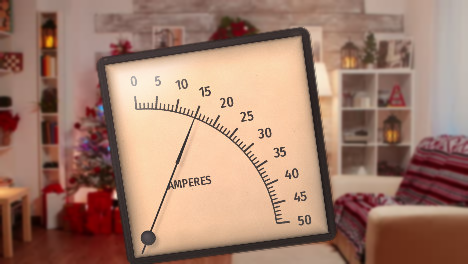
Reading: 15
